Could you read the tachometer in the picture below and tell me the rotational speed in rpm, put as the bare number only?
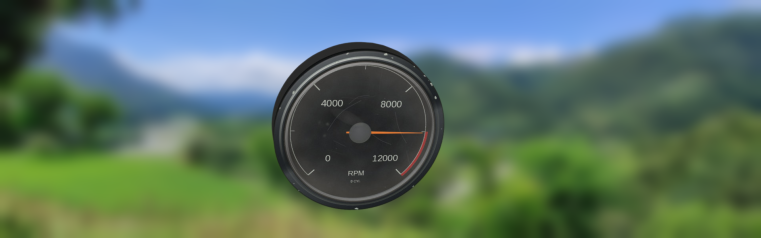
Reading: 10000
